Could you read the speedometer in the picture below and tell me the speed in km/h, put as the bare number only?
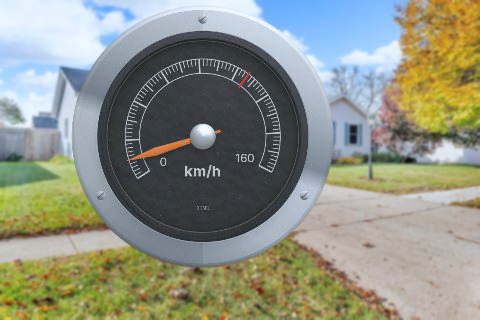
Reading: 10
